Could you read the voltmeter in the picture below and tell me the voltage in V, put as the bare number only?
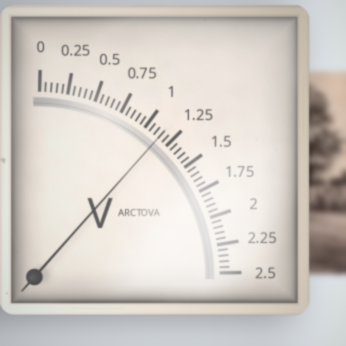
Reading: 1.15
